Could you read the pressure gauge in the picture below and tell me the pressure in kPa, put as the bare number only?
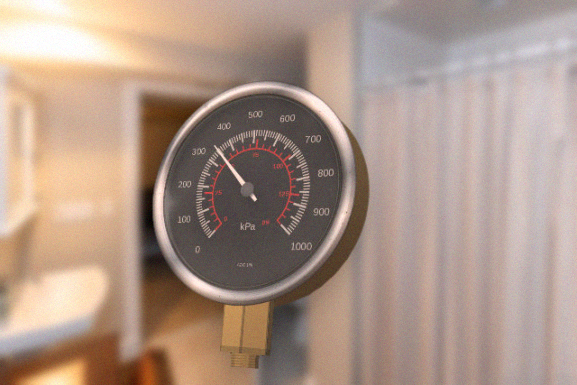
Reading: 350
